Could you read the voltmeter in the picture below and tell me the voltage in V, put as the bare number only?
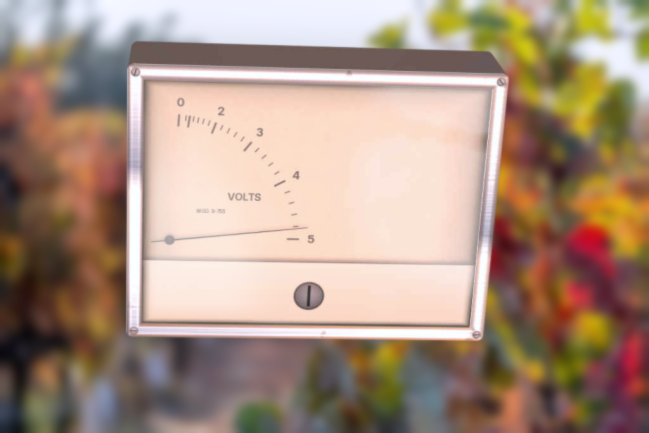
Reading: 4.8
